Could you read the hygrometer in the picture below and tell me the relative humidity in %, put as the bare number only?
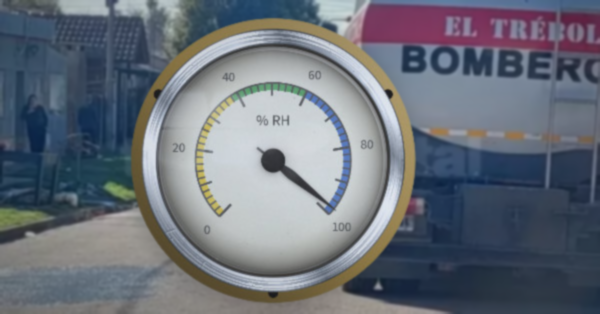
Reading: 98
